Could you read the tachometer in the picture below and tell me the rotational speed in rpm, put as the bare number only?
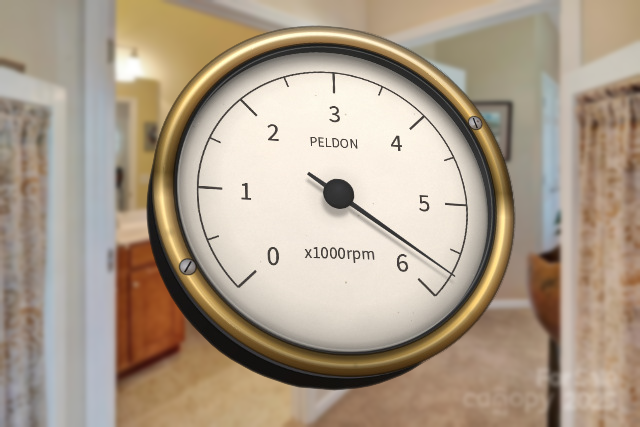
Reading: 5750
